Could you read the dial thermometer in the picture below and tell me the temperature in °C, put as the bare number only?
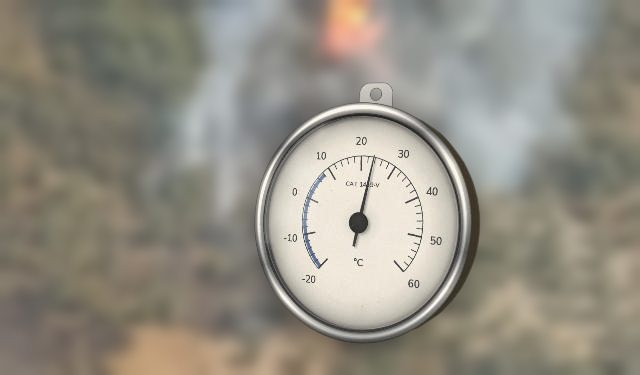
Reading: 24
